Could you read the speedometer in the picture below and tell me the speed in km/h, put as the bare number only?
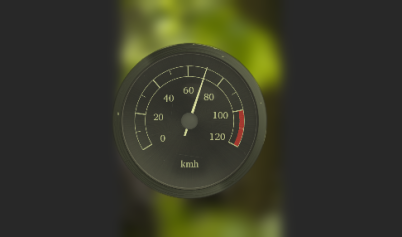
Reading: 70
